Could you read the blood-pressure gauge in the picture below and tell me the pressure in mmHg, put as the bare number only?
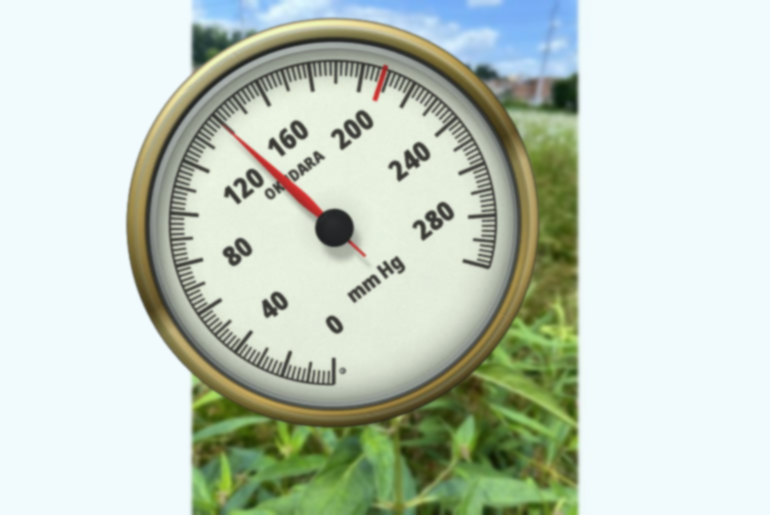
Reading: 140
